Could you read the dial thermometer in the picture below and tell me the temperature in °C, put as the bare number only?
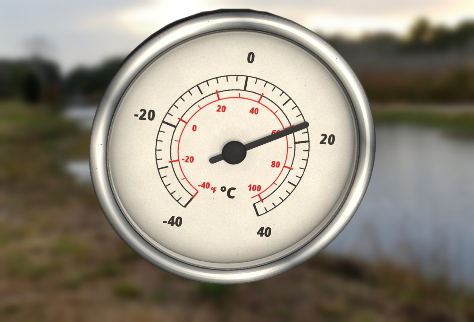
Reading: 16
